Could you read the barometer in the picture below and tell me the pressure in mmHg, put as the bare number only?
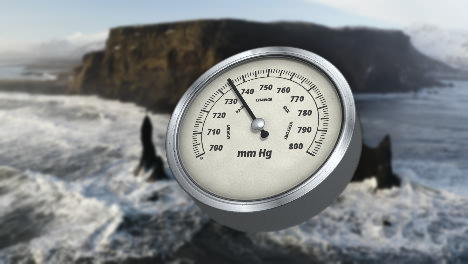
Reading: 735
